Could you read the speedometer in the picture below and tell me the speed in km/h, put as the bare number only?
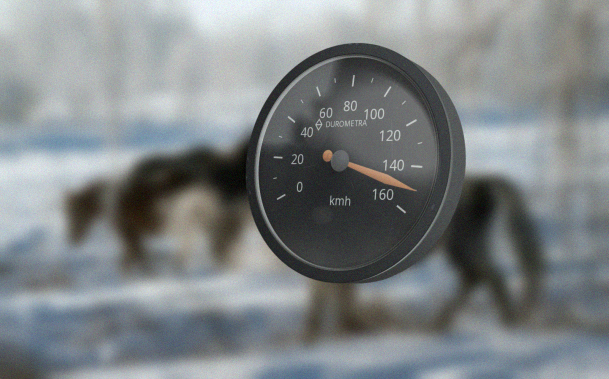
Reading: 150
